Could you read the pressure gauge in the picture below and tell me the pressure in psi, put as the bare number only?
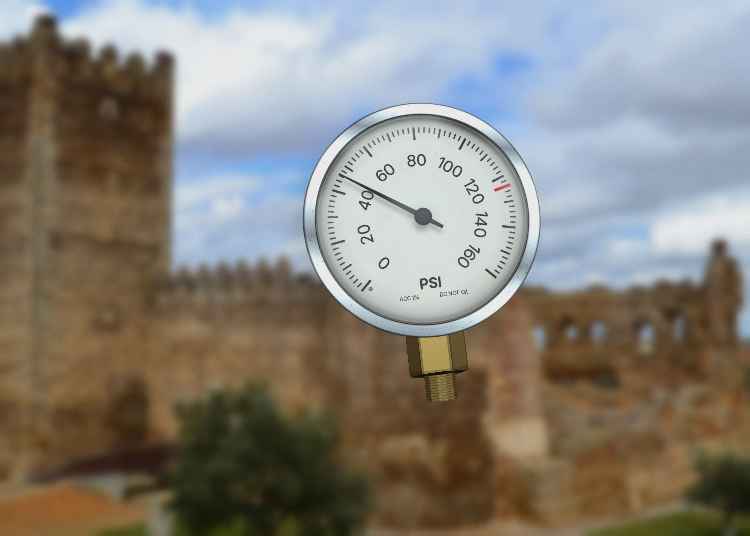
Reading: 46
